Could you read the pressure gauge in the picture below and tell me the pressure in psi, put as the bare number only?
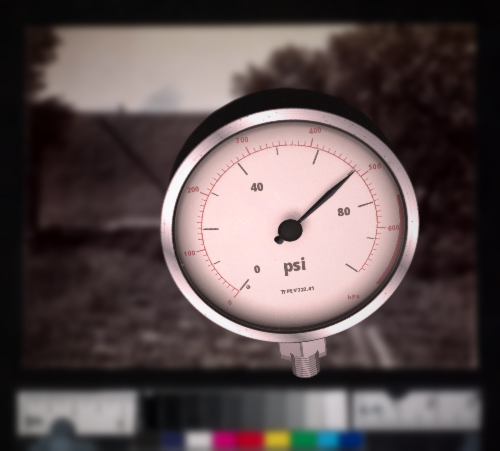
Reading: 70
